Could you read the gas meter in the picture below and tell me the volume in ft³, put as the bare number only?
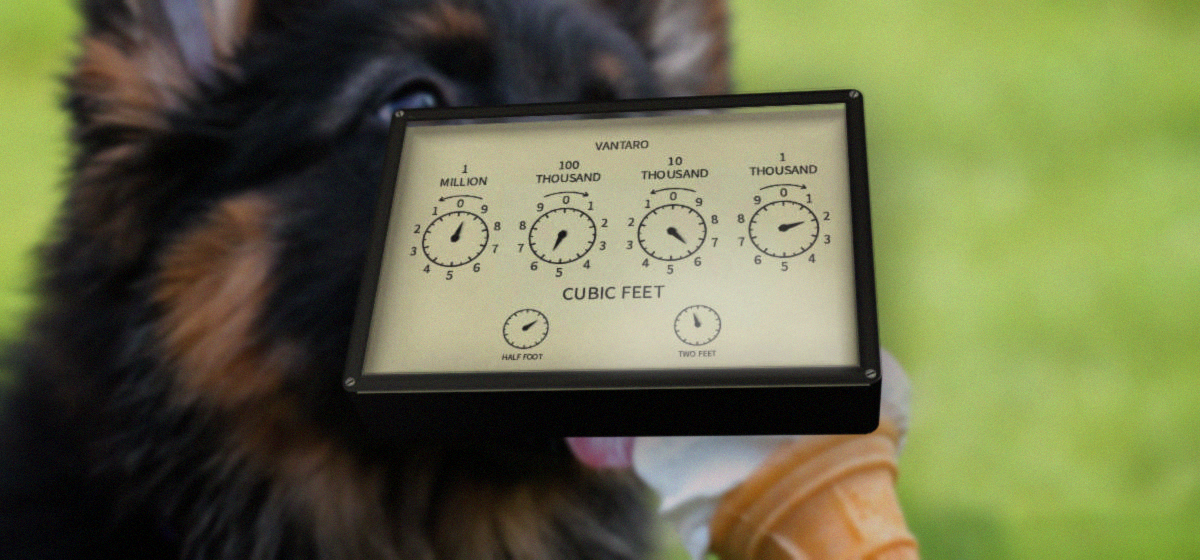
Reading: 956200
